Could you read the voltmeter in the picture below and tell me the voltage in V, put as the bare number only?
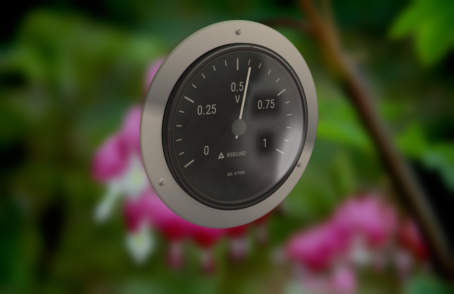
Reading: 0.55
